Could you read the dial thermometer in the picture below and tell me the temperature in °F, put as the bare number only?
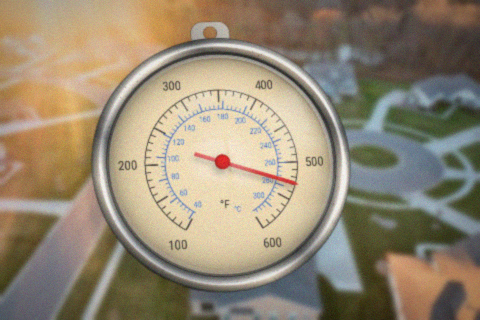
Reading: 530
